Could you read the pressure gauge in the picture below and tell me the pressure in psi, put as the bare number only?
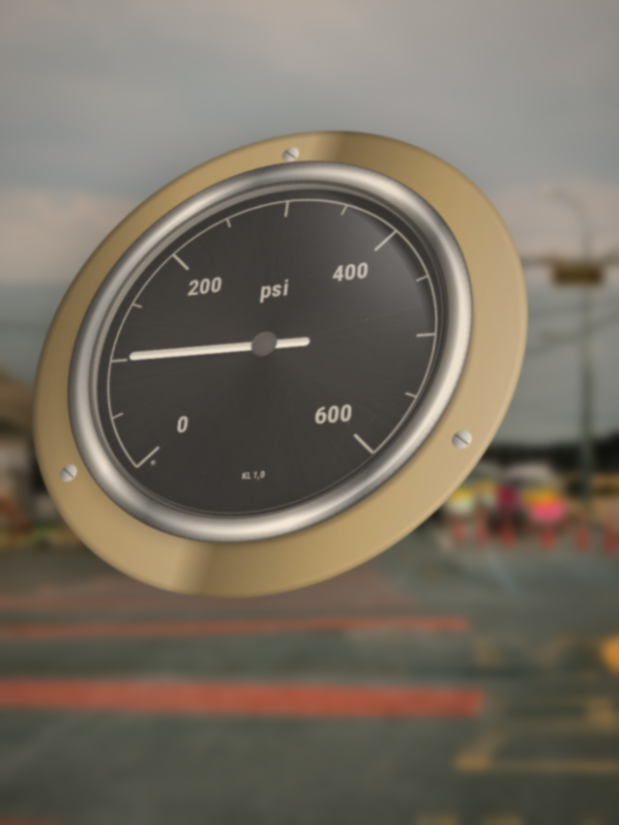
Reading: 100
